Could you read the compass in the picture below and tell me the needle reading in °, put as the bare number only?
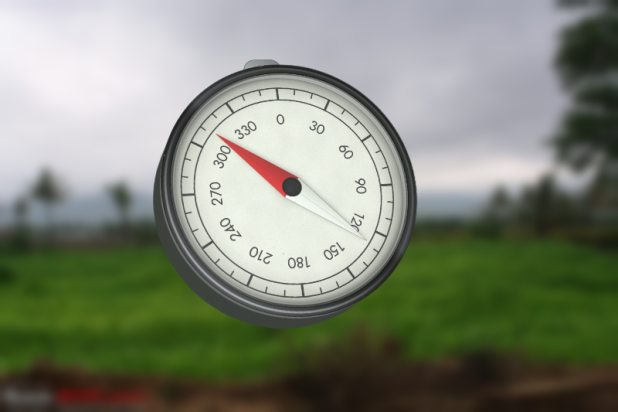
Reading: 310
